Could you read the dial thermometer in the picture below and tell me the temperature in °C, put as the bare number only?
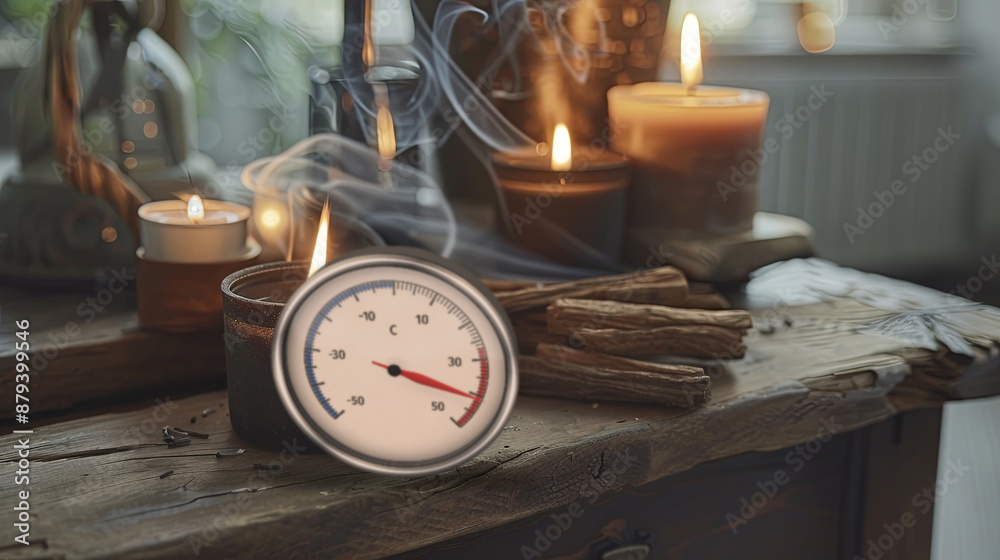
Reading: 40
